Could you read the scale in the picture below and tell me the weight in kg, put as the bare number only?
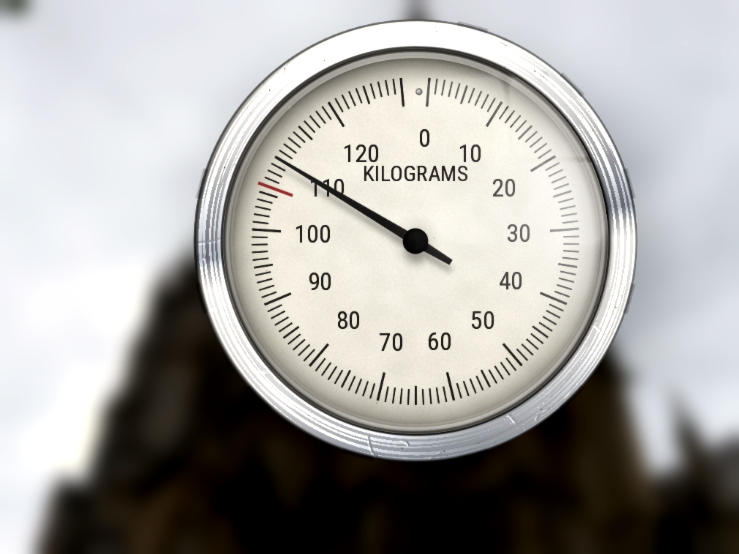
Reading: 110
